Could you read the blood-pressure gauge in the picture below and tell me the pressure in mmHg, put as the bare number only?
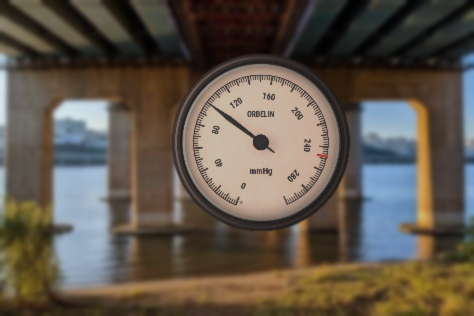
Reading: 100
